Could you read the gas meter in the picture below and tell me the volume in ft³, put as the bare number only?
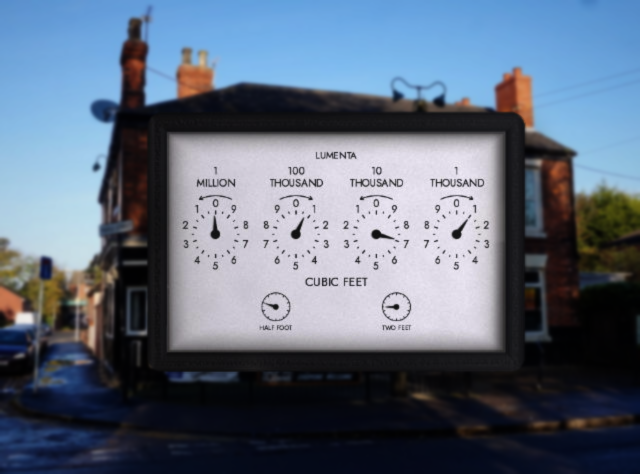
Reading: 7100
